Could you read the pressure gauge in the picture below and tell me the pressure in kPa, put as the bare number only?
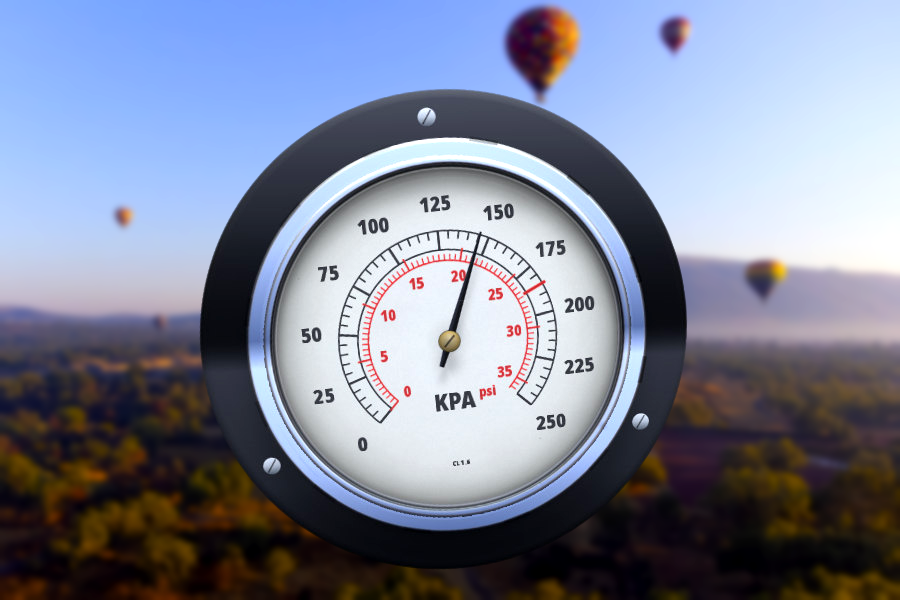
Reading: 145
